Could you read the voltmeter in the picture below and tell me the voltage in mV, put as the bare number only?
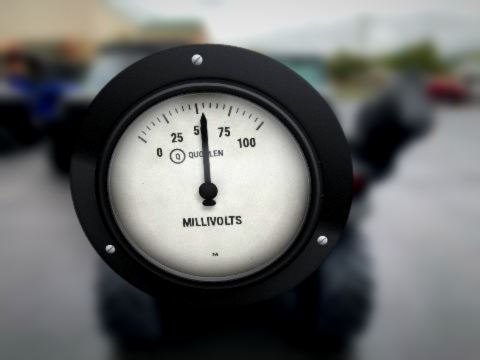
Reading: 55
